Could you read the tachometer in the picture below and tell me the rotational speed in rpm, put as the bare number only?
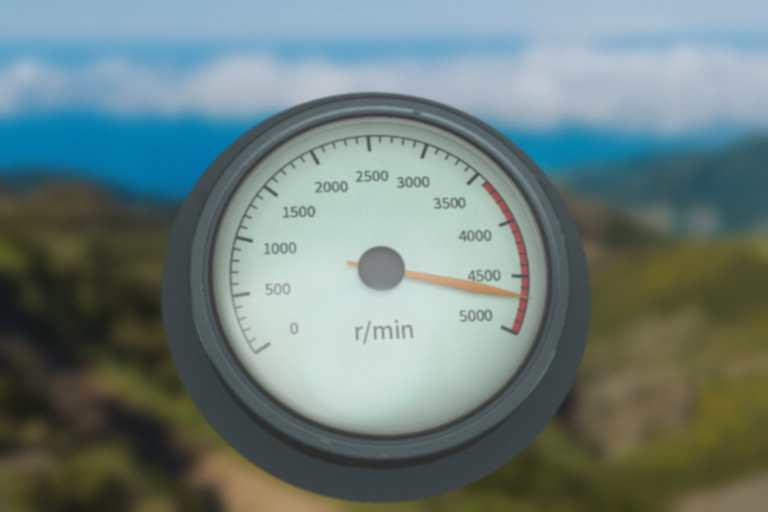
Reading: 4700
